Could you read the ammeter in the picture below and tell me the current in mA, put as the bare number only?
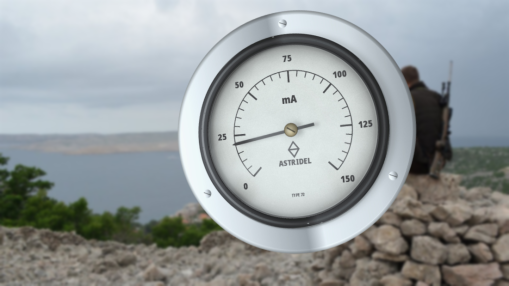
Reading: 20
